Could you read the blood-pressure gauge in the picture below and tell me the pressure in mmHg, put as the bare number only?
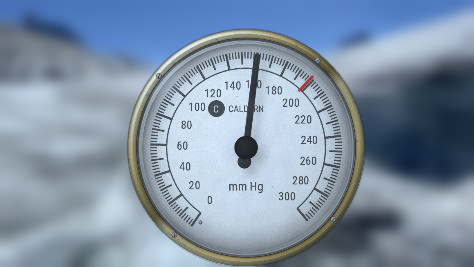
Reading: 160
